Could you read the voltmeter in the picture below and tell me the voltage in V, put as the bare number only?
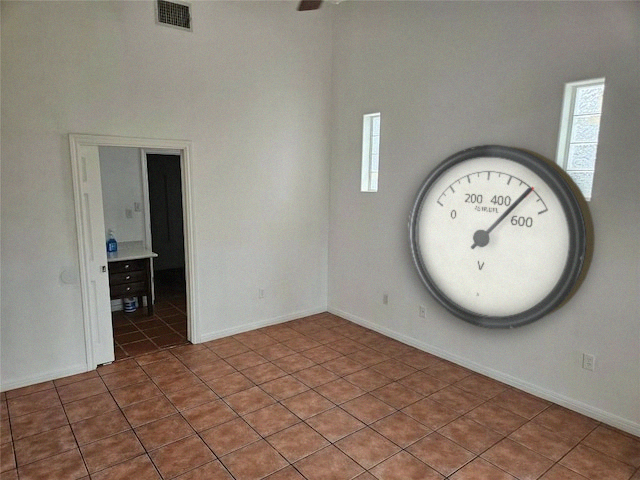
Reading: 500
